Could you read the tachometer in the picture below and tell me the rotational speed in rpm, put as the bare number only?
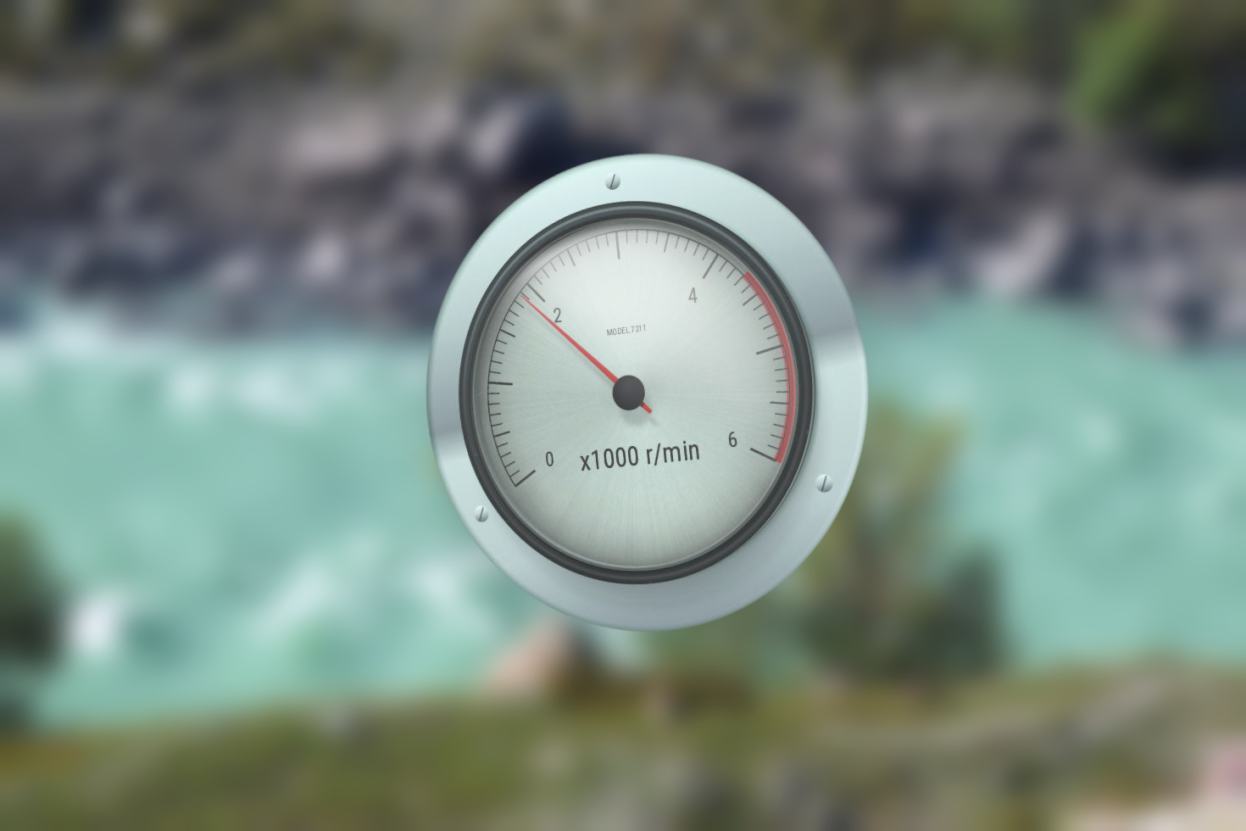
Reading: 1900
